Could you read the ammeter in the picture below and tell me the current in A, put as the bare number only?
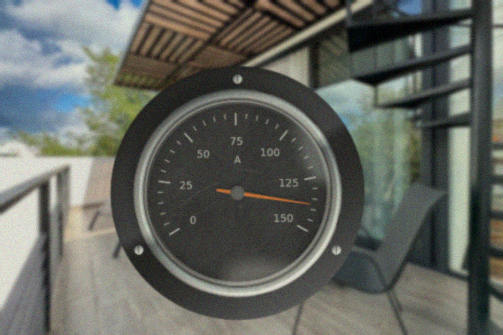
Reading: 137.5
